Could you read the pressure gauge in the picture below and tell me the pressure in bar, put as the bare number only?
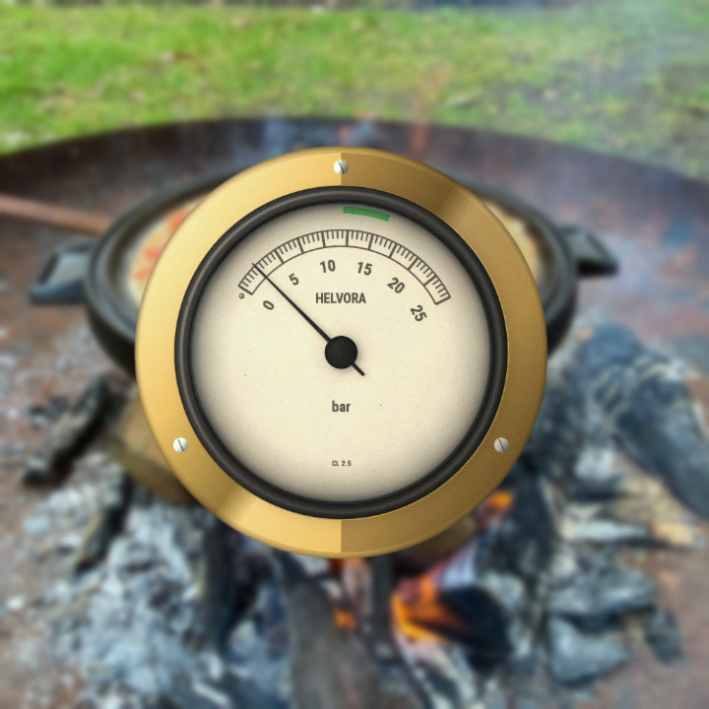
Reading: 2.5
